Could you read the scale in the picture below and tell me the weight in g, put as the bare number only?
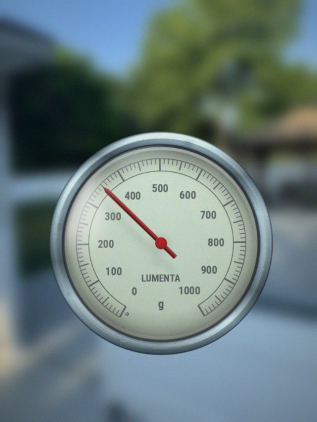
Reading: 350
